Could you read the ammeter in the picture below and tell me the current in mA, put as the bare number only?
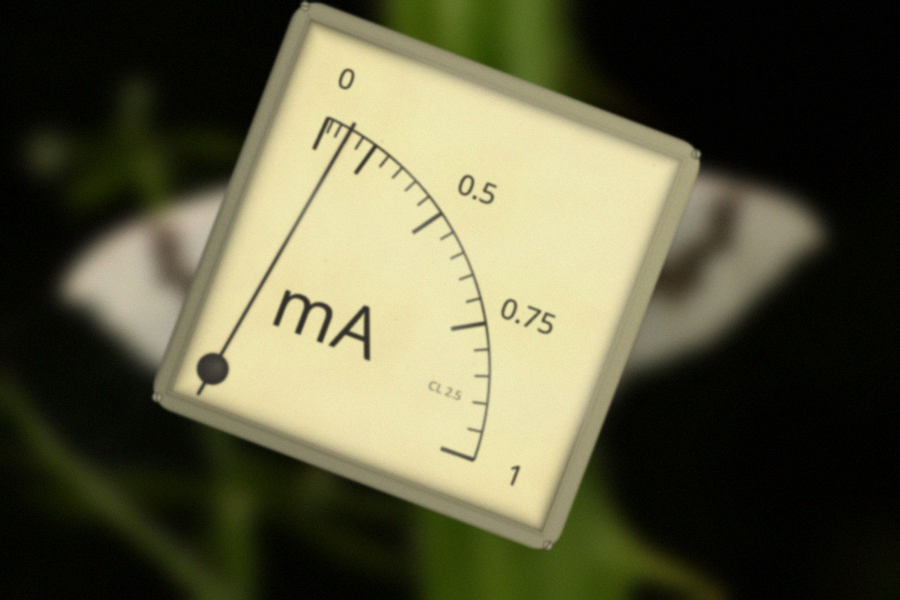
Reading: 0.15
